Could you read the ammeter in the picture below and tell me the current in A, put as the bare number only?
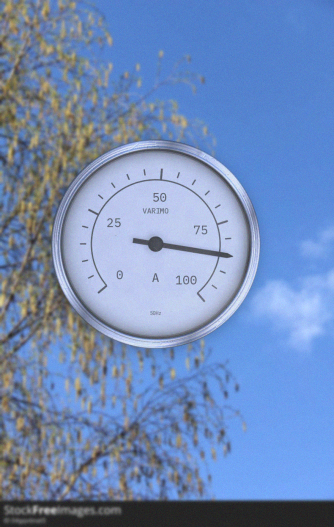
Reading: 85
